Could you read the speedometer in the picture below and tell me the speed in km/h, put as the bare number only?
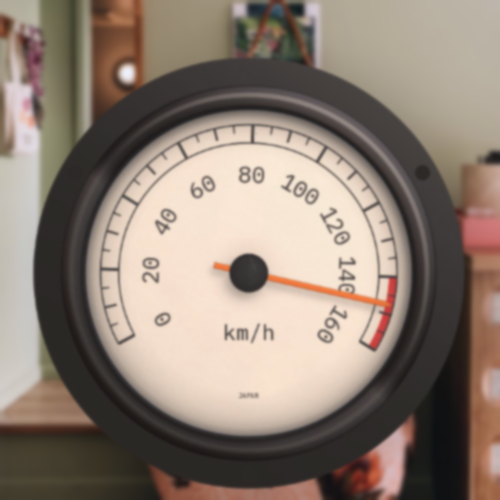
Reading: 147.5
